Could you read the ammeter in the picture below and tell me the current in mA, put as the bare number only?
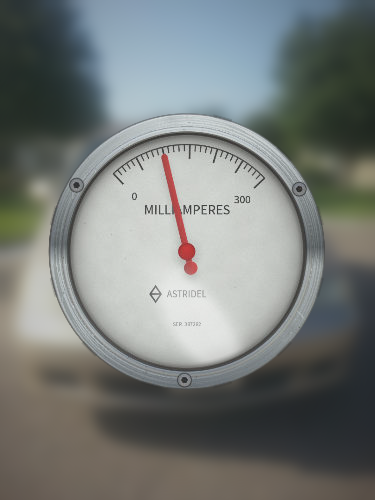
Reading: 100
